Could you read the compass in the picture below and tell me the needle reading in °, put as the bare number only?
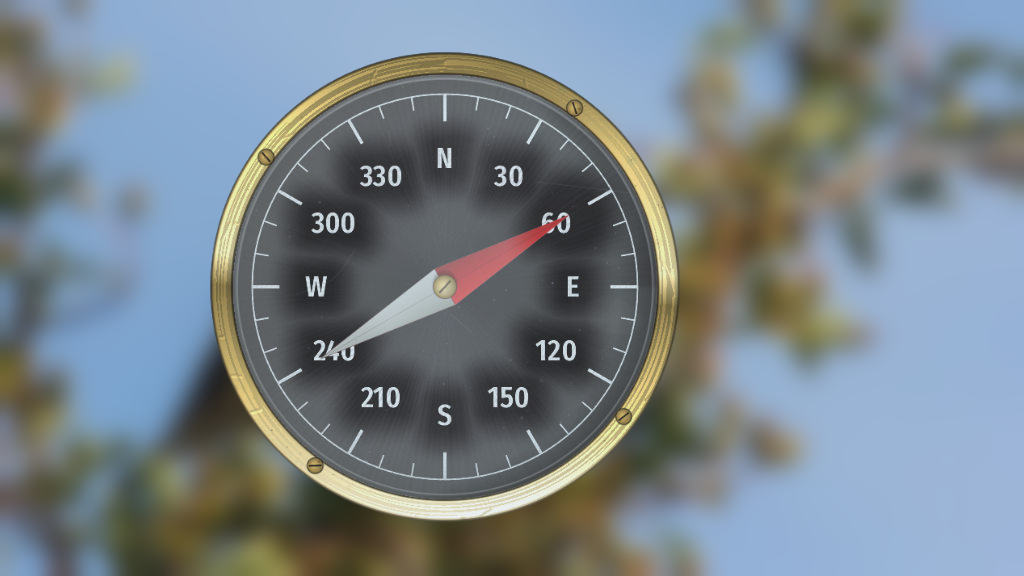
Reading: 60
